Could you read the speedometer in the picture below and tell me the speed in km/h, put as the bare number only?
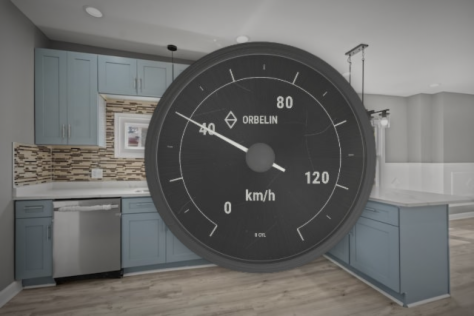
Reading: 40
